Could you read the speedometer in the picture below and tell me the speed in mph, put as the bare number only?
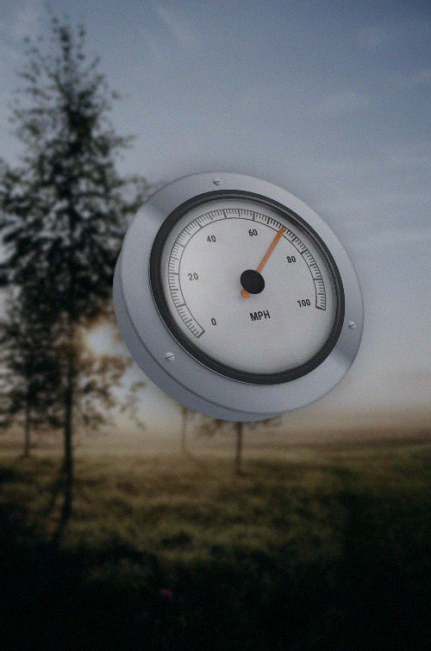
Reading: 70
